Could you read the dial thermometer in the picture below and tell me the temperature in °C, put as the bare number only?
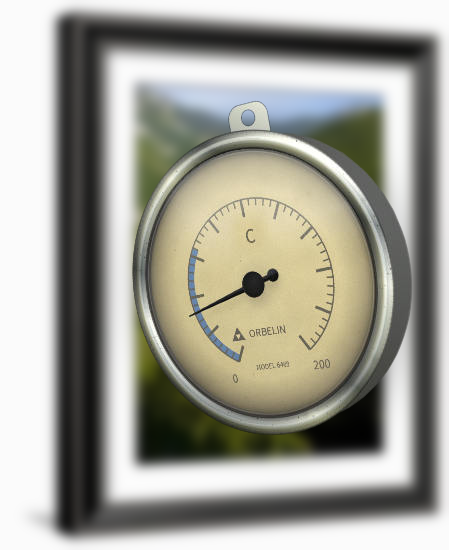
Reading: 32
